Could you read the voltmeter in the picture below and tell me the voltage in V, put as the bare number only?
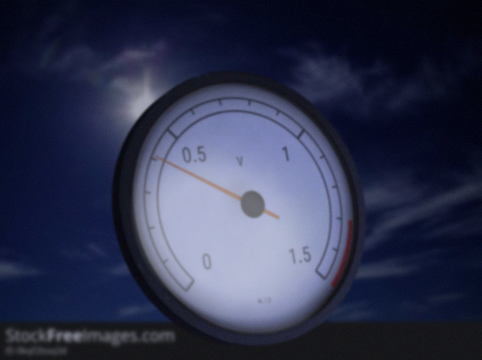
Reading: 0.4
